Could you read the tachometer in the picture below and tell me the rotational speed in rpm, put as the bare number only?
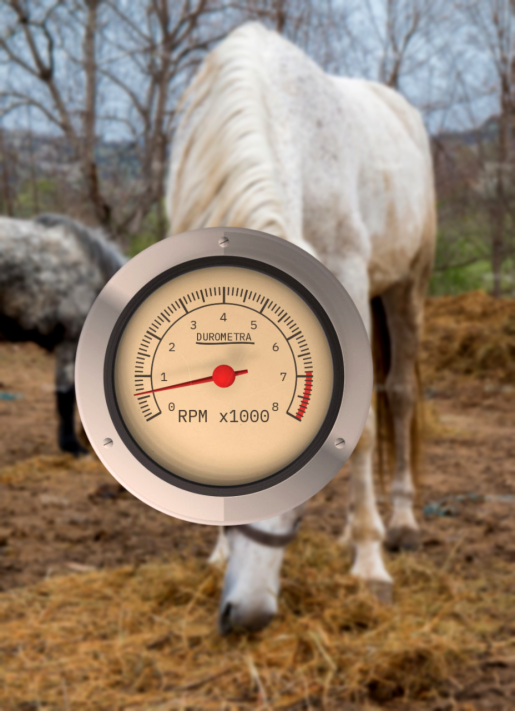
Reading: 600
